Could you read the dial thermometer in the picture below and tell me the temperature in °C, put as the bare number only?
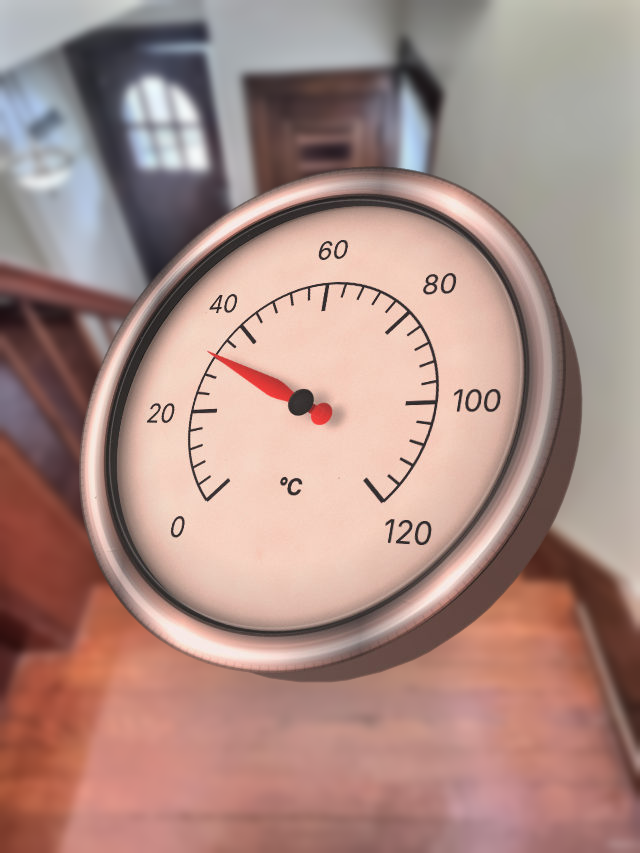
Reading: 32
